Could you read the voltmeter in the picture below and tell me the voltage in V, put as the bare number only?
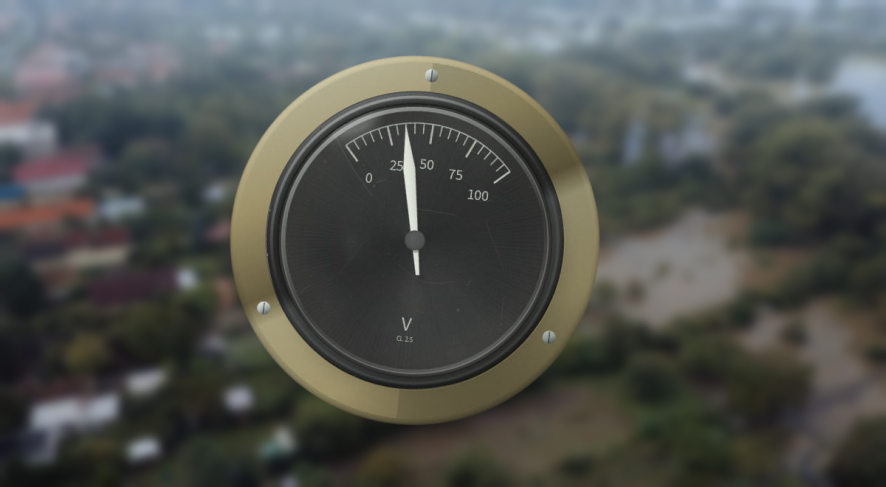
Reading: 35
